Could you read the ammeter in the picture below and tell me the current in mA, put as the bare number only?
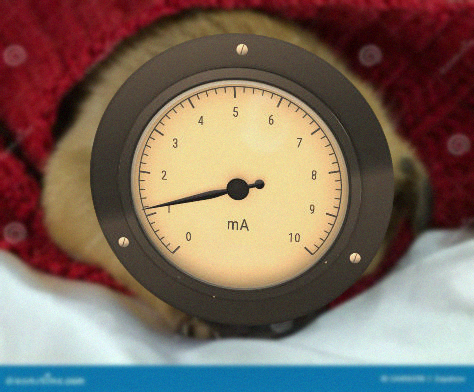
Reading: 1.2
